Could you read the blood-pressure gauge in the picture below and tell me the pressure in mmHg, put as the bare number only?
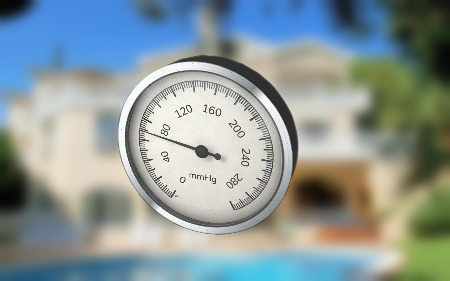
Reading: 70
